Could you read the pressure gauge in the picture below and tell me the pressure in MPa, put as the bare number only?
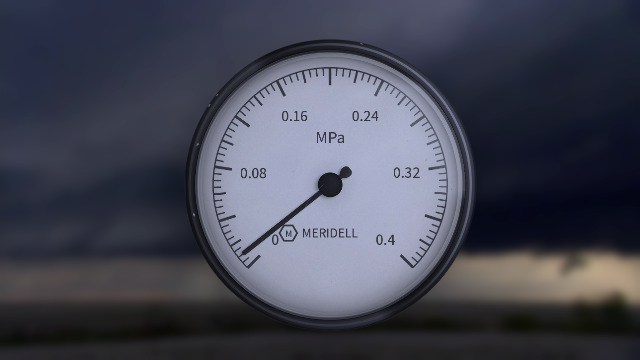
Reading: 0.01
